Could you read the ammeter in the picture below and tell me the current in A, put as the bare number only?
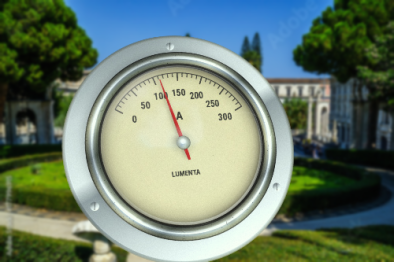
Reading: 110
